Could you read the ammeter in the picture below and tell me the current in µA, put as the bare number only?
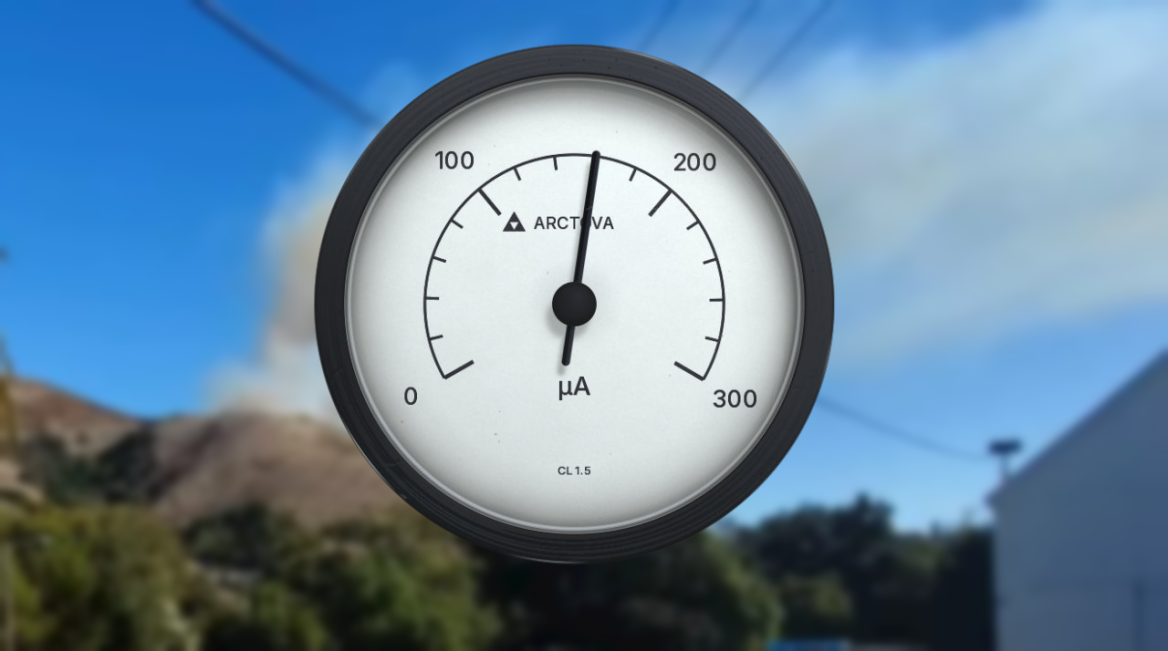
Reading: 160
